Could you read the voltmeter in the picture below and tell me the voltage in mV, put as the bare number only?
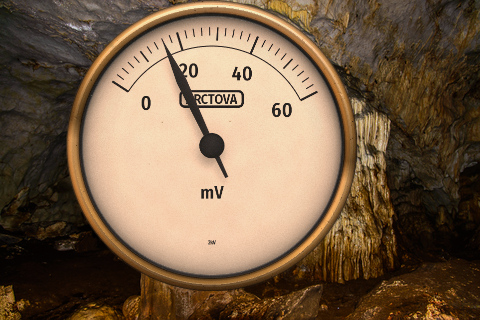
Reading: 16
